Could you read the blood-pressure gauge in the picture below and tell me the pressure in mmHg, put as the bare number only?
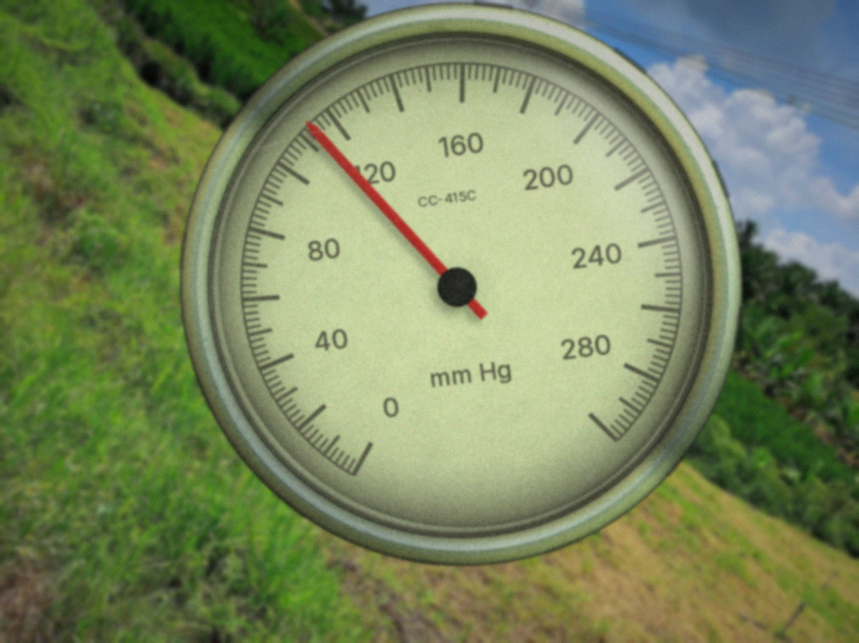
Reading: 114
